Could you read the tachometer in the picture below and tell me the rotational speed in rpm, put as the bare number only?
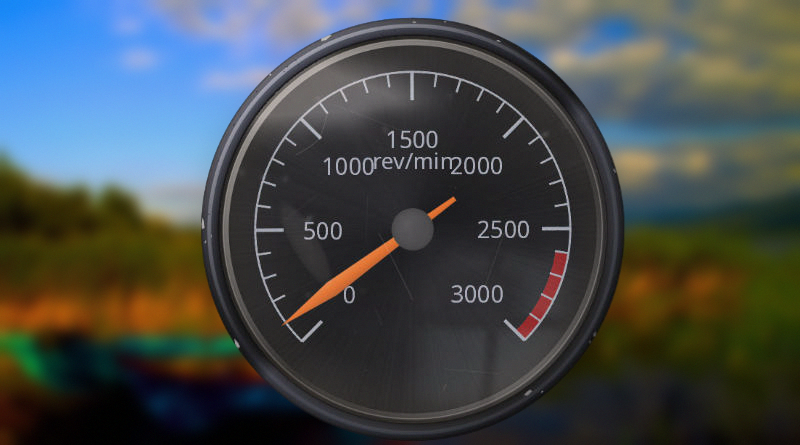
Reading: 100
